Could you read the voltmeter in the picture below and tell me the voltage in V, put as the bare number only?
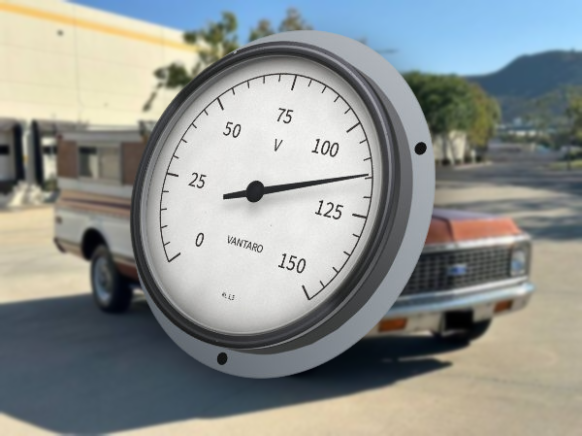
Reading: 115
